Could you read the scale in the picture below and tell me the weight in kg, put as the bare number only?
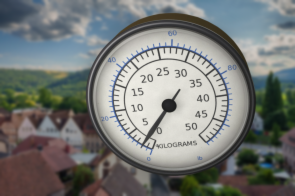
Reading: 2
